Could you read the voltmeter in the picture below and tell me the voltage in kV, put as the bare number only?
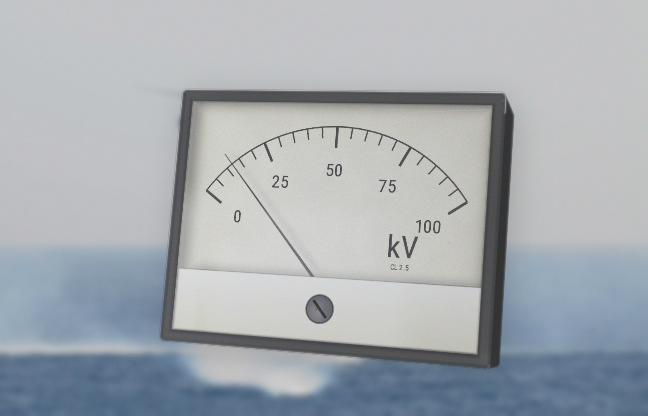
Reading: 12.5
